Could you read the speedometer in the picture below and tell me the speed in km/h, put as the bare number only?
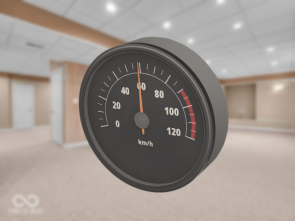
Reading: 60
